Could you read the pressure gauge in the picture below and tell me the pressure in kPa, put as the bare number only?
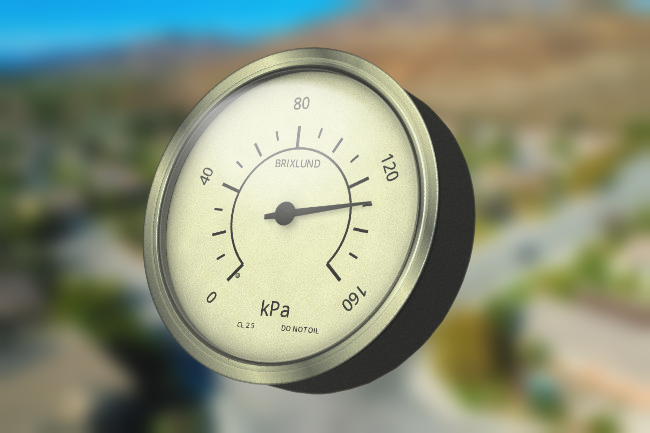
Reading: 130
